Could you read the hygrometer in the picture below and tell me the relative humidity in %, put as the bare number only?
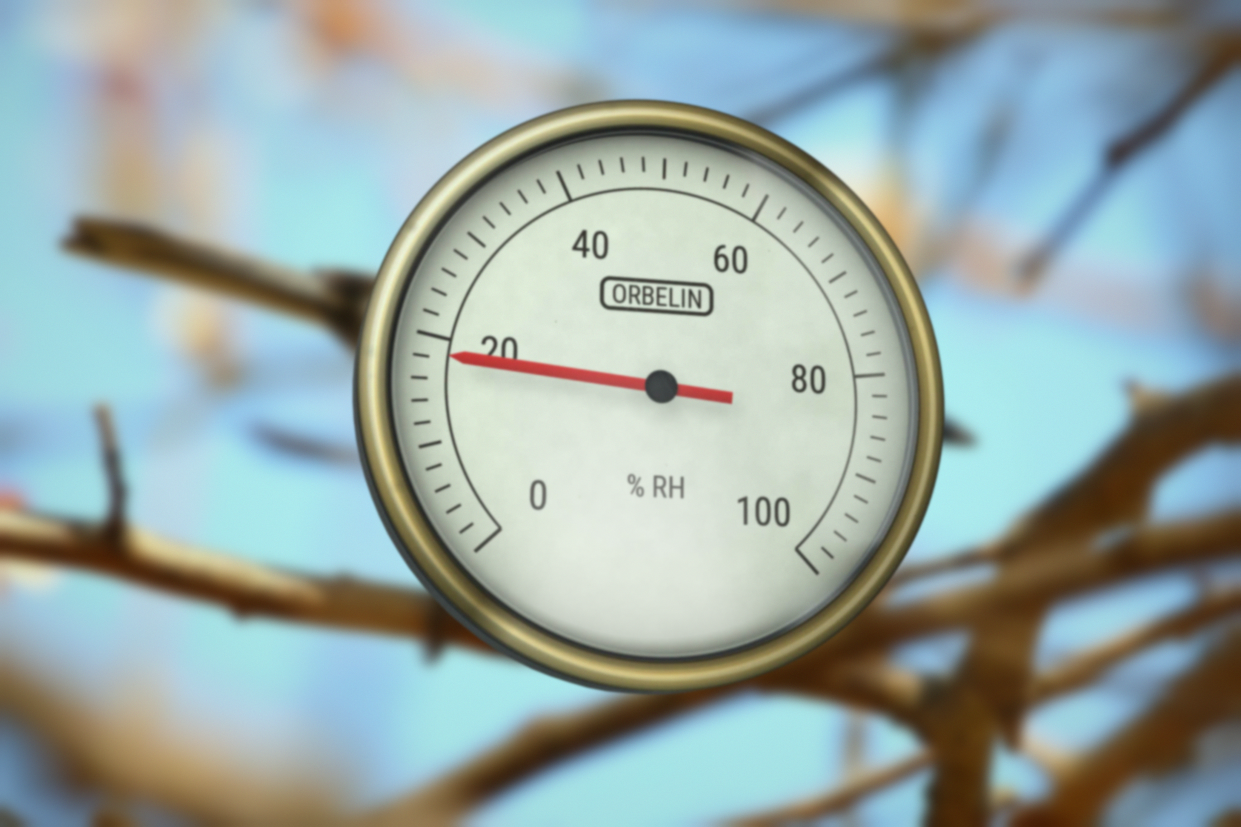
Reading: 18
